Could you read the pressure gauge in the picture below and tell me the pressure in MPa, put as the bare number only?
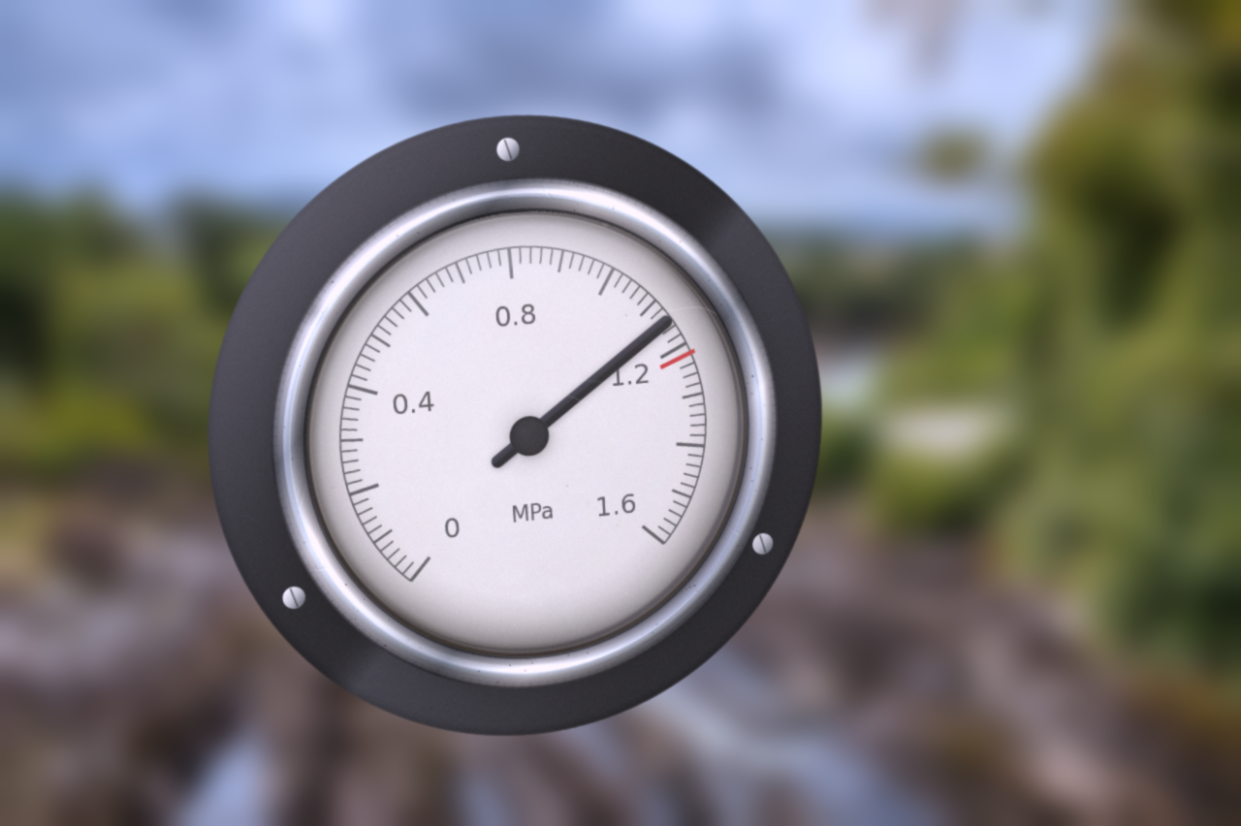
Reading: 1.14
